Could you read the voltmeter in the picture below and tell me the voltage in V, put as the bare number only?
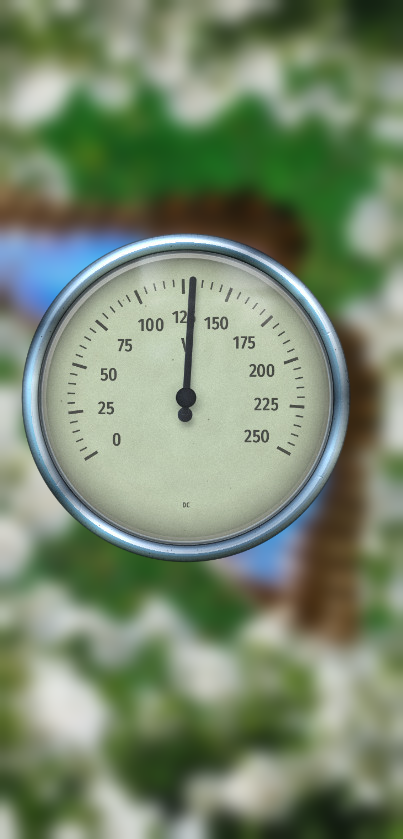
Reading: 130
